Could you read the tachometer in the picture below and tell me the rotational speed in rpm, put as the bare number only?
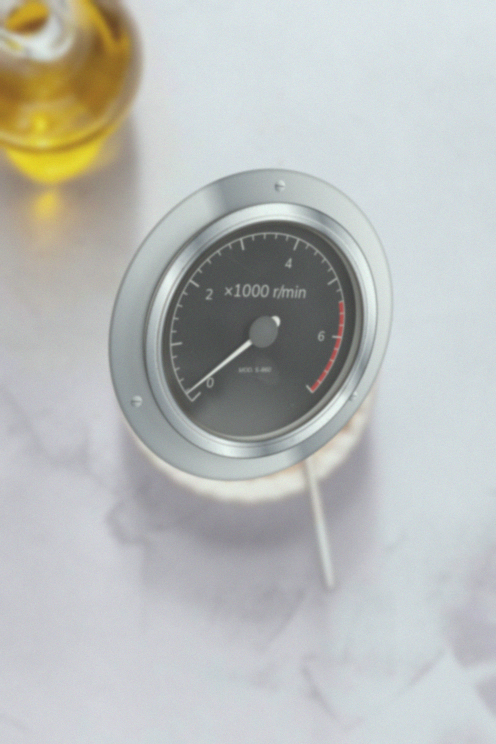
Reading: 200
